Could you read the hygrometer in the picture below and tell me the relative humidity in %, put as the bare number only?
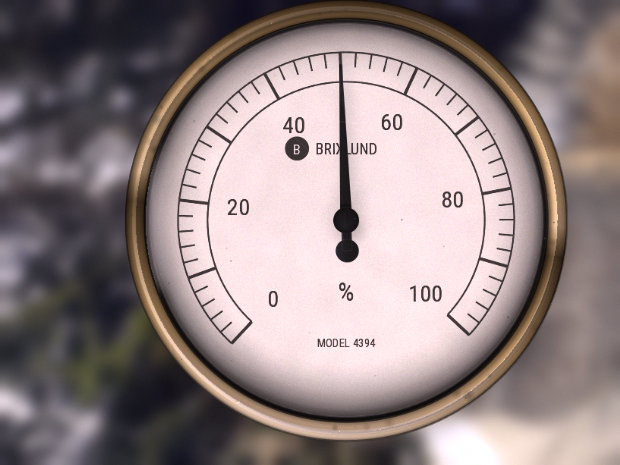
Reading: 50
